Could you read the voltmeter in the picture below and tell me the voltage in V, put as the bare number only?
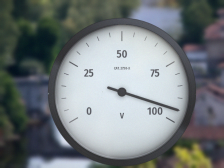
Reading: 95
